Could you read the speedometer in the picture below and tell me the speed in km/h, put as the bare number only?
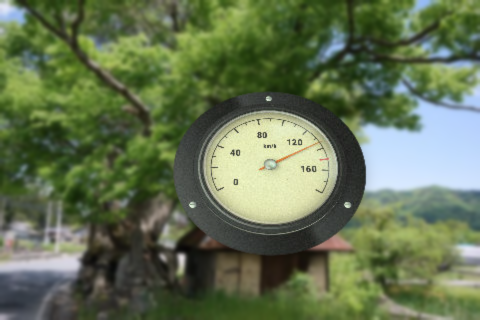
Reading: 135
